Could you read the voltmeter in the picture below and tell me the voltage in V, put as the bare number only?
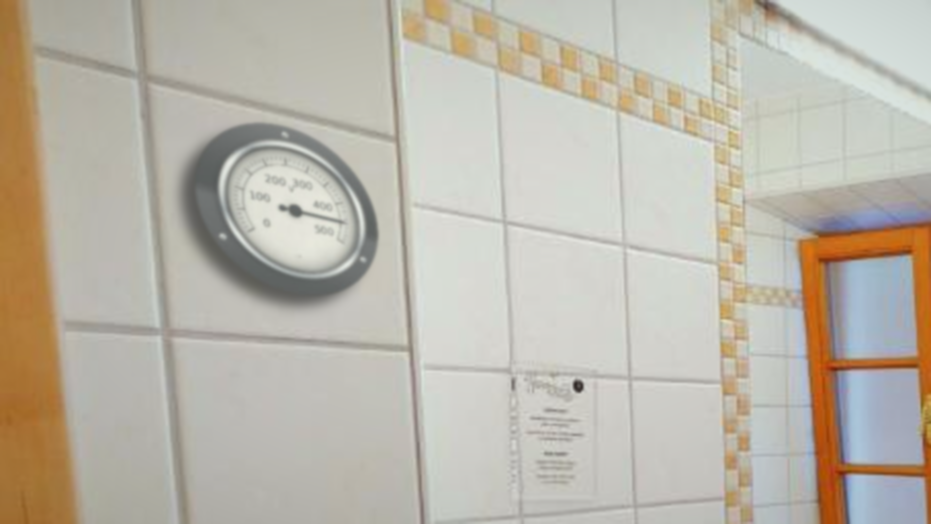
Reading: 450
